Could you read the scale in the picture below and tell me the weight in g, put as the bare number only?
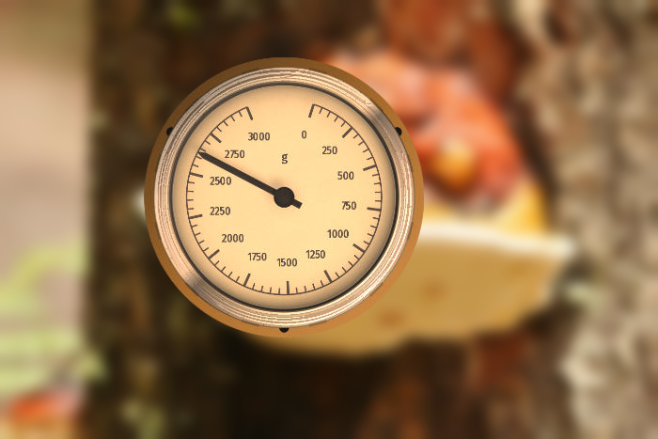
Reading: 2625
